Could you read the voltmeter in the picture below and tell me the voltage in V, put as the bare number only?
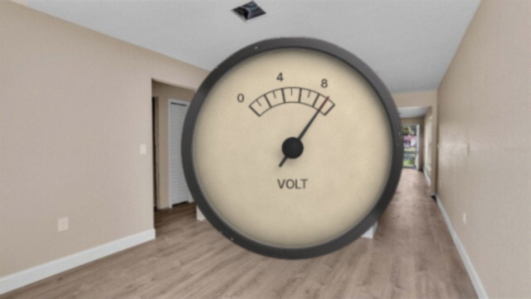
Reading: 9
